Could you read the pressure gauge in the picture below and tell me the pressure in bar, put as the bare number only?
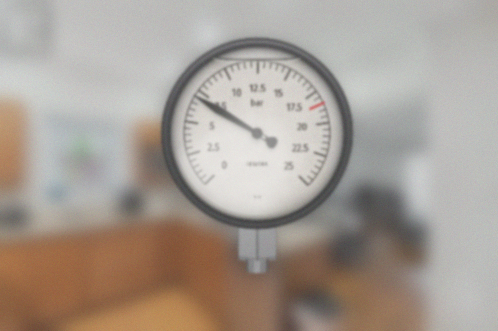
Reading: 7
